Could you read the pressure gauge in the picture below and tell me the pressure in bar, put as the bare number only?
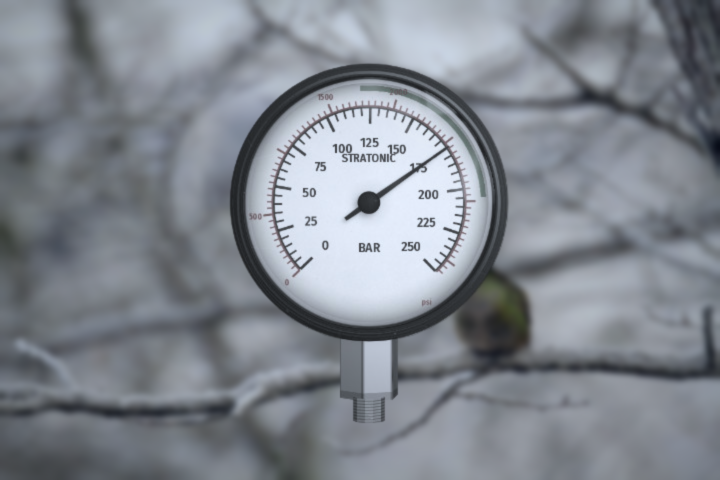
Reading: 175
